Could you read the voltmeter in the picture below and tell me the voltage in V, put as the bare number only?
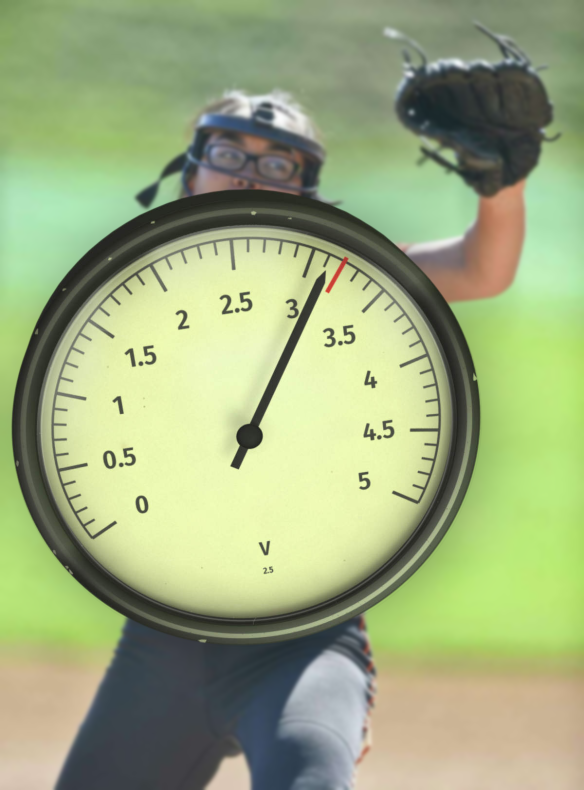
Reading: 3.1
